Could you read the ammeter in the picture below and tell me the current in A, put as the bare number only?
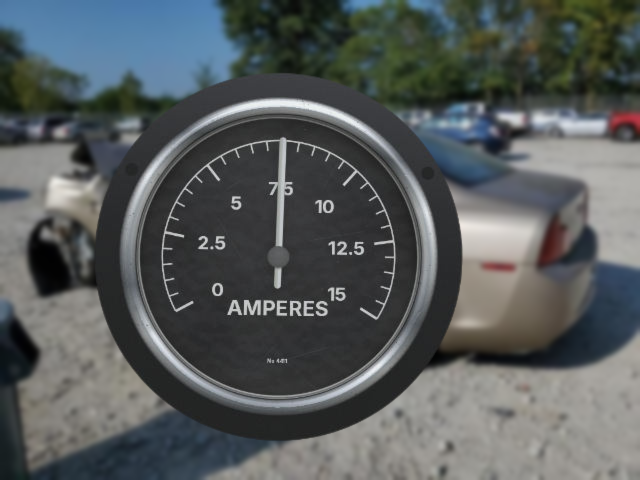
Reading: 7.5
